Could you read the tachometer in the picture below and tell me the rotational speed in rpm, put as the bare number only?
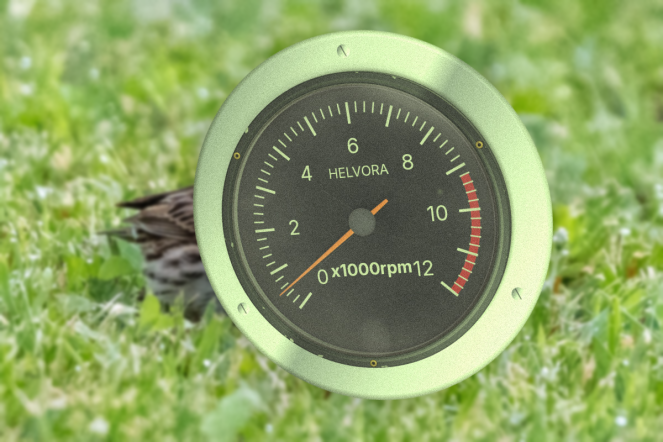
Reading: 500
